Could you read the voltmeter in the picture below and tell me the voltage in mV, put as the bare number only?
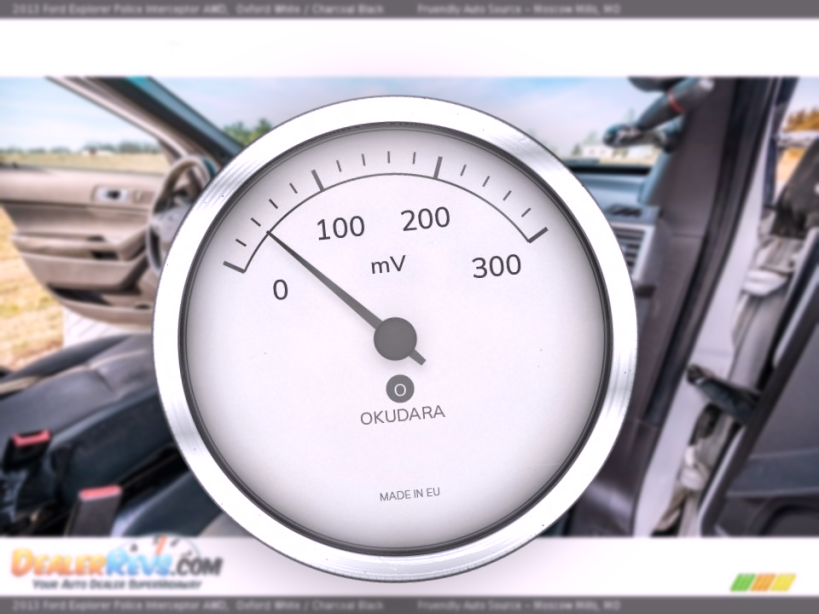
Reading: 40
